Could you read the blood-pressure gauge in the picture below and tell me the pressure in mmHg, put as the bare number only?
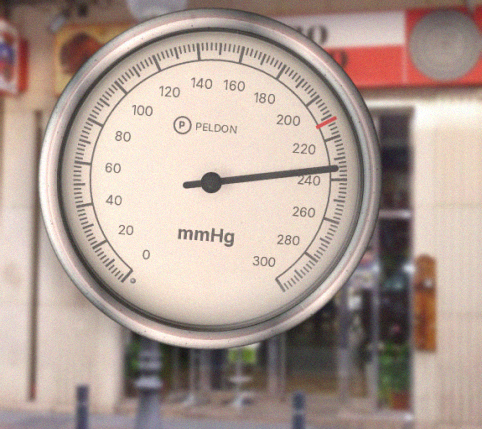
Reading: 234
